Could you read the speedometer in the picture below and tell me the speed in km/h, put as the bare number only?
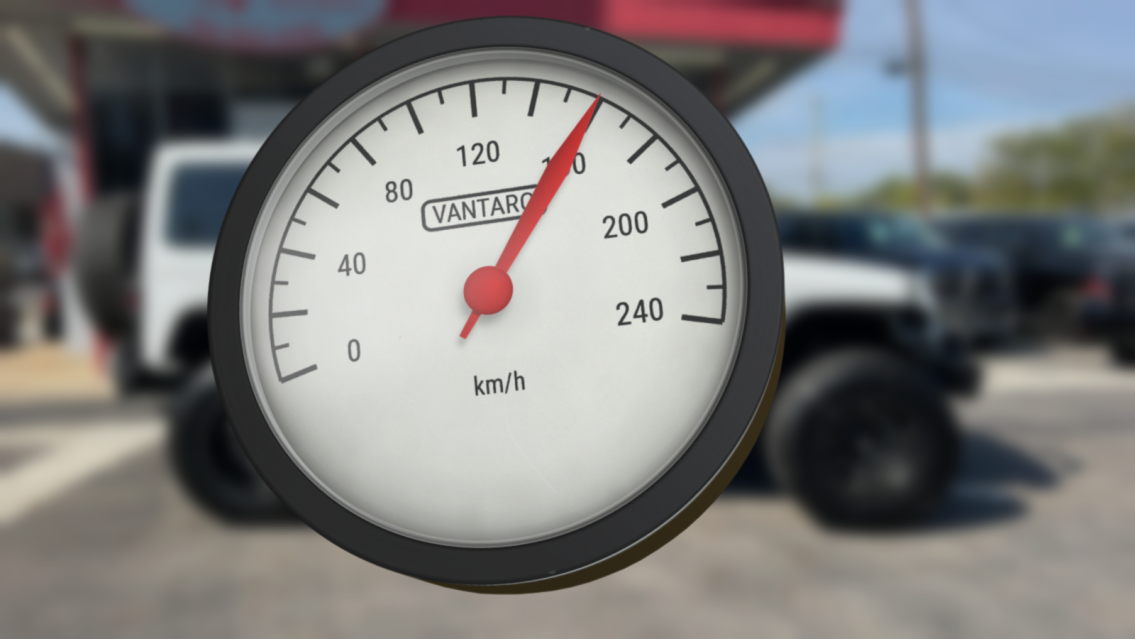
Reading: 160
